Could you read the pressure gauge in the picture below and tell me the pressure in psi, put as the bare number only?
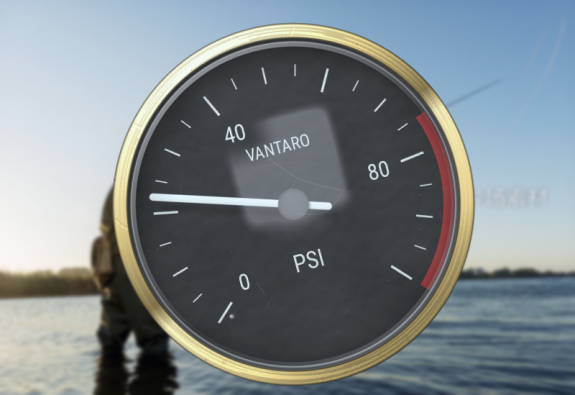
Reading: 22.5
